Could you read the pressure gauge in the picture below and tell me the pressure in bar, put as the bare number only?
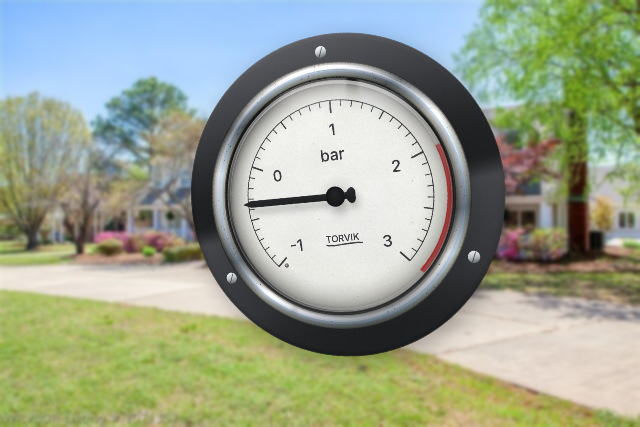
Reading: -0.35
